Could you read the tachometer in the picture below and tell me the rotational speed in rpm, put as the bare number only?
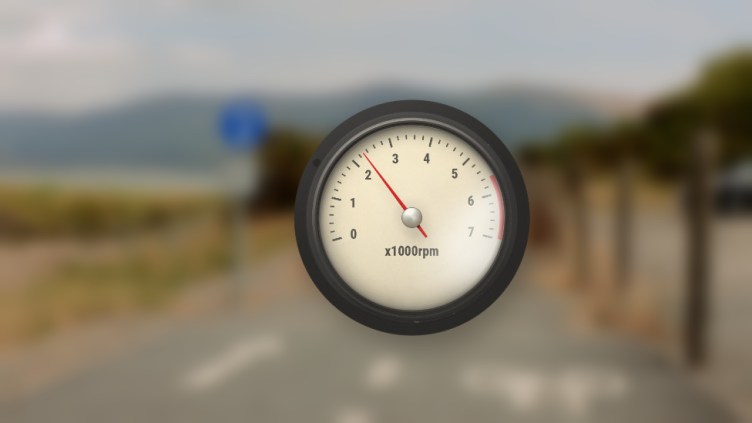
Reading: 2300
